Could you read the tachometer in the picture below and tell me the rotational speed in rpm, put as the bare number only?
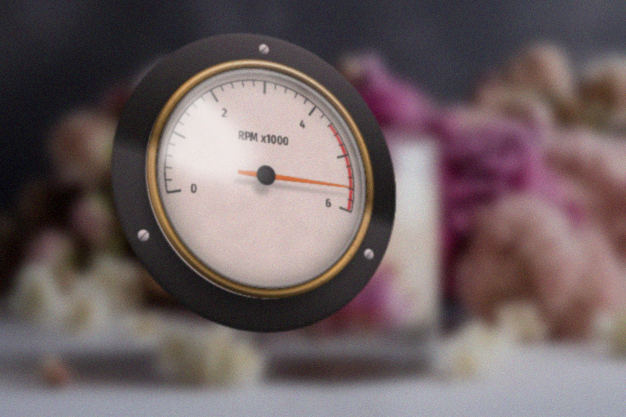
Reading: 5600
